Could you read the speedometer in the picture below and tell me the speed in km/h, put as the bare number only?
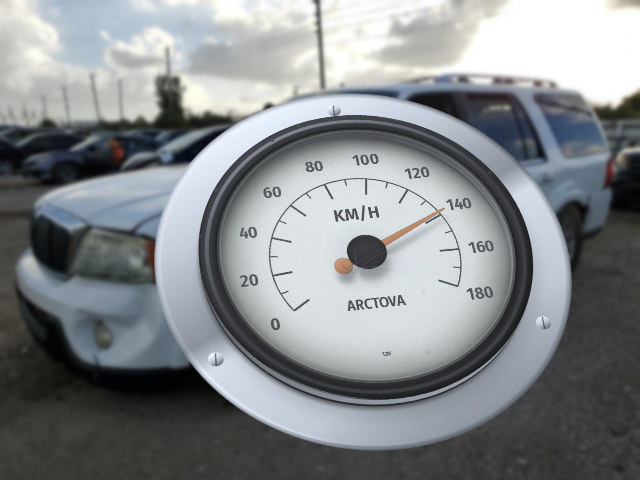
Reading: 140
